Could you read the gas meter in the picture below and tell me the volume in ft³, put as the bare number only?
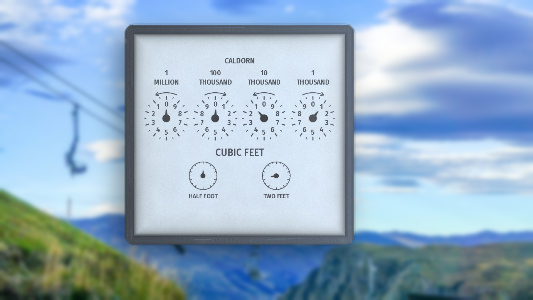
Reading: 1100
